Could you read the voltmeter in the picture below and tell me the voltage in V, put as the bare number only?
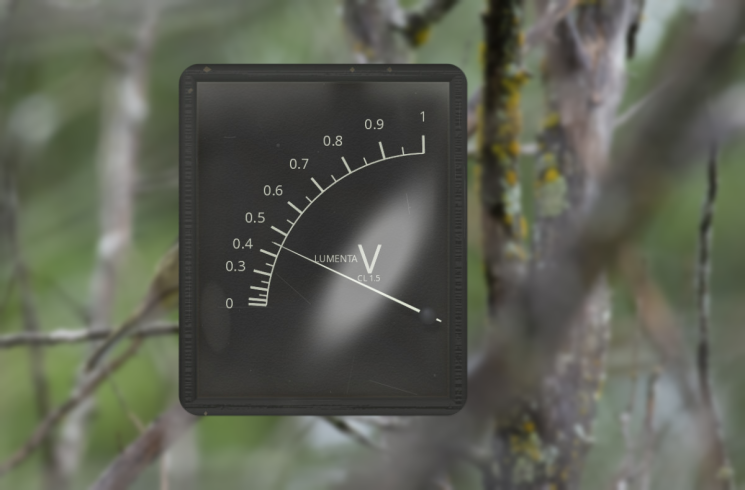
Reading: 0.45
